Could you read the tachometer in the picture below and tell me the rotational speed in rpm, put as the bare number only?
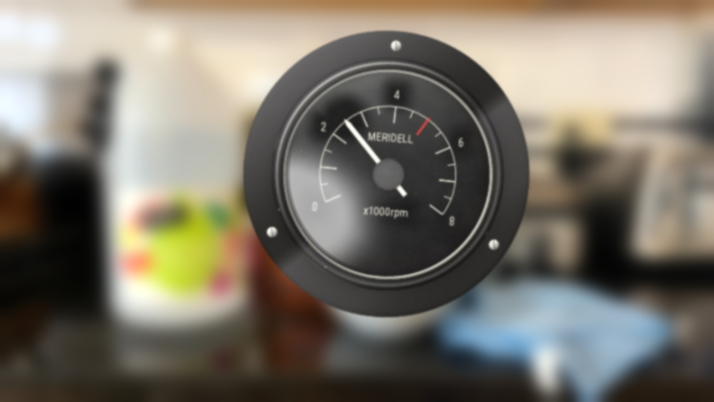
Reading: 2500
